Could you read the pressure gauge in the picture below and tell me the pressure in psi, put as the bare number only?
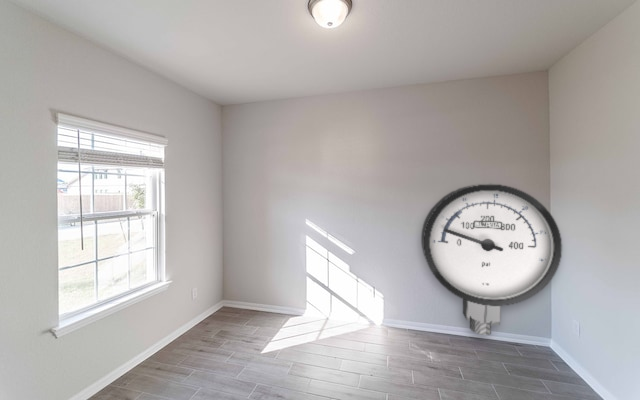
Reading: 40
